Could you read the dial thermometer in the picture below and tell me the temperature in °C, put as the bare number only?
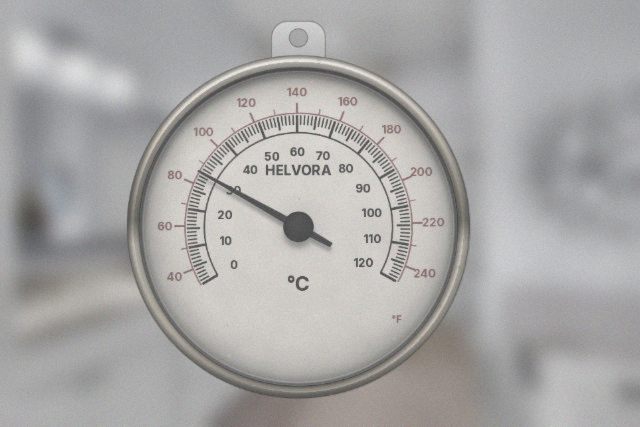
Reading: 30
